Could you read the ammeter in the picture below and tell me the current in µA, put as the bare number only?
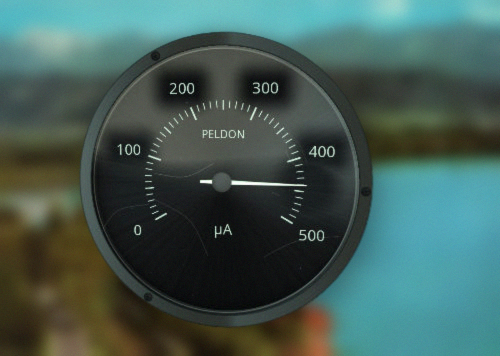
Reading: 440
